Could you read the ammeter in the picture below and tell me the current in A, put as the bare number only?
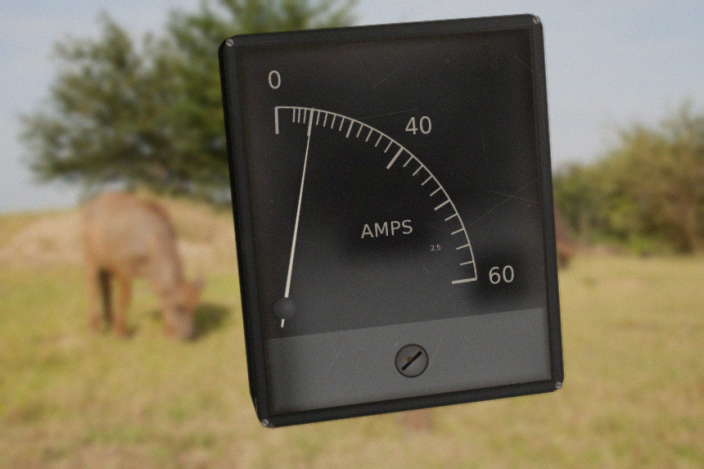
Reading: 20
